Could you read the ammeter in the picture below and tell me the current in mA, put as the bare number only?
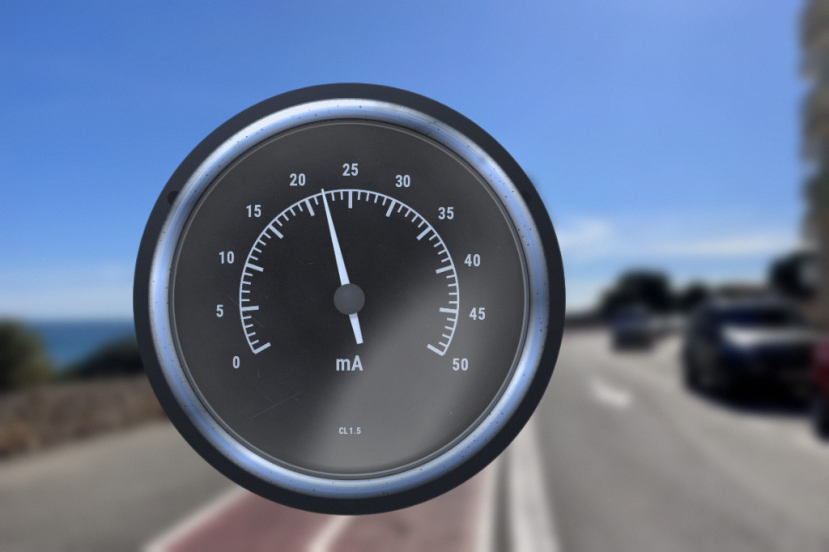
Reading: 22
